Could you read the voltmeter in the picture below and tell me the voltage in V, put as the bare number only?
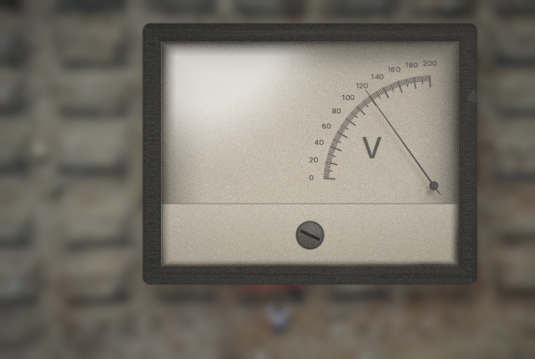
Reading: 120
